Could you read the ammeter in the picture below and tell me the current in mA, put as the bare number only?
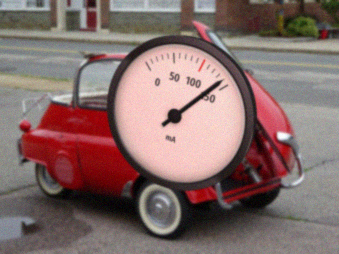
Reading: 140
